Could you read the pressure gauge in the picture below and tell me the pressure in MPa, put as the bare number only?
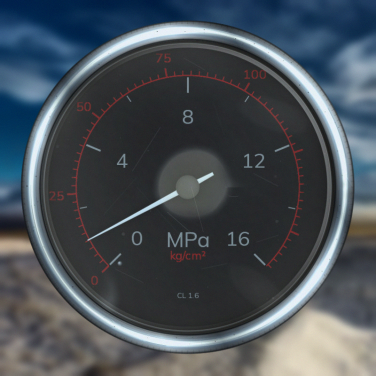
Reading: 1
